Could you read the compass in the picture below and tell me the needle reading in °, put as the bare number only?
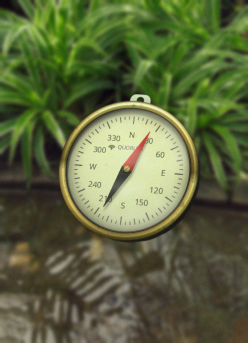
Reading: 25
